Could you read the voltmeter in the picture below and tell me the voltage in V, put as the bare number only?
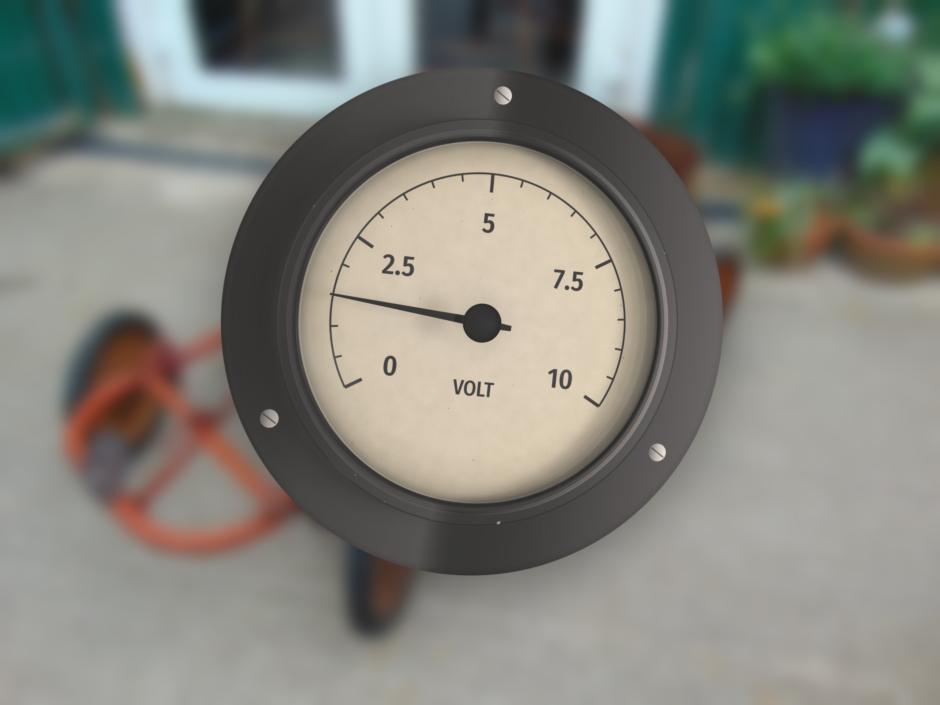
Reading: 1.5
